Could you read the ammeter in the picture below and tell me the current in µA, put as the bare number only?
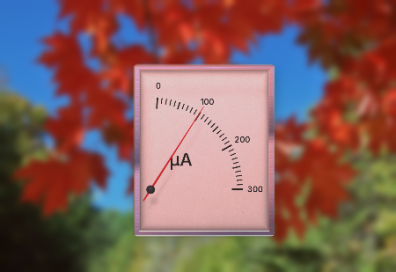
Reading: 100
